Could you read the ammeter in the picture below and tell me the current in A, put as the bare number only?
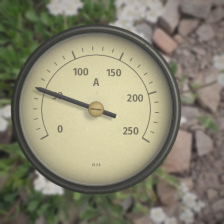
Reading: 50
